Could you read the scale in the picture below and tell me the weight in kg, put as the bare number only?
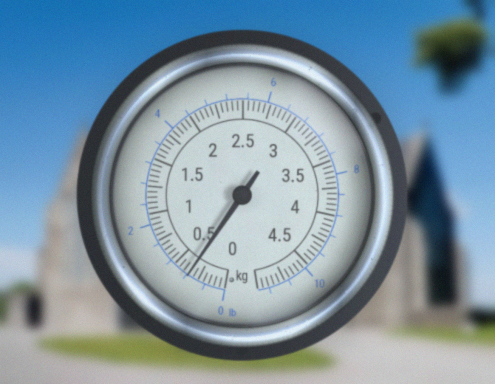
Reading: 0.35
